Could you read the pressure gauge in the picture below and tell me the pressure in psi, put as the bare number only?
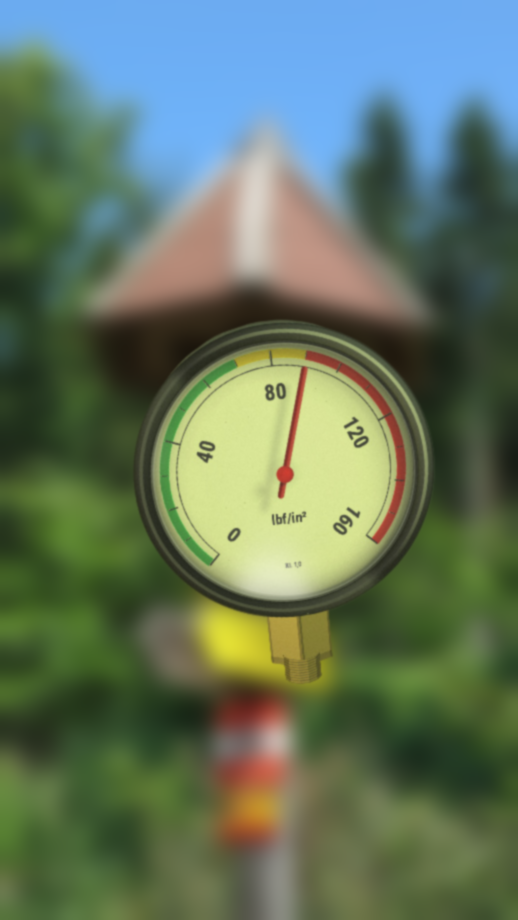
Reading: 90
